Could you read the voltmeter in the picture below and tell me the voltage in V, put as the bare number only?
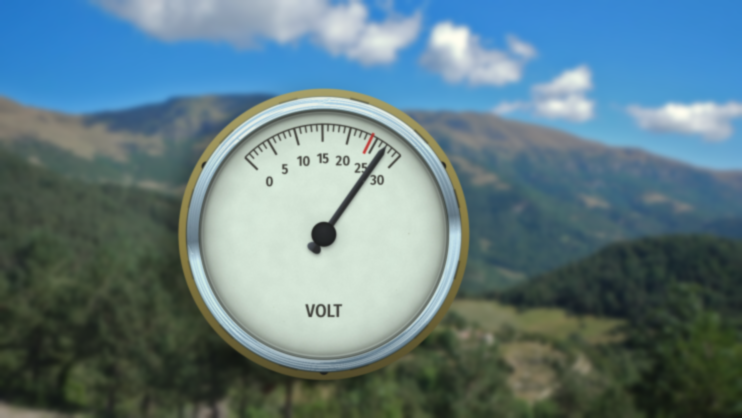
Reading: 27
